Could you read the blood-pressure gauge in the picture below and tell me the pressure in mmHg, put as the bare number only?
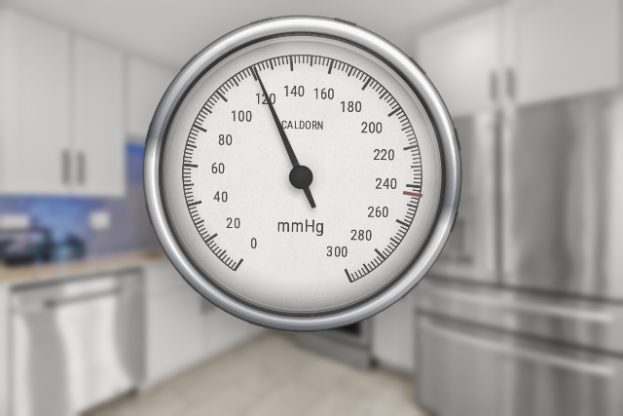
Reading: 122
